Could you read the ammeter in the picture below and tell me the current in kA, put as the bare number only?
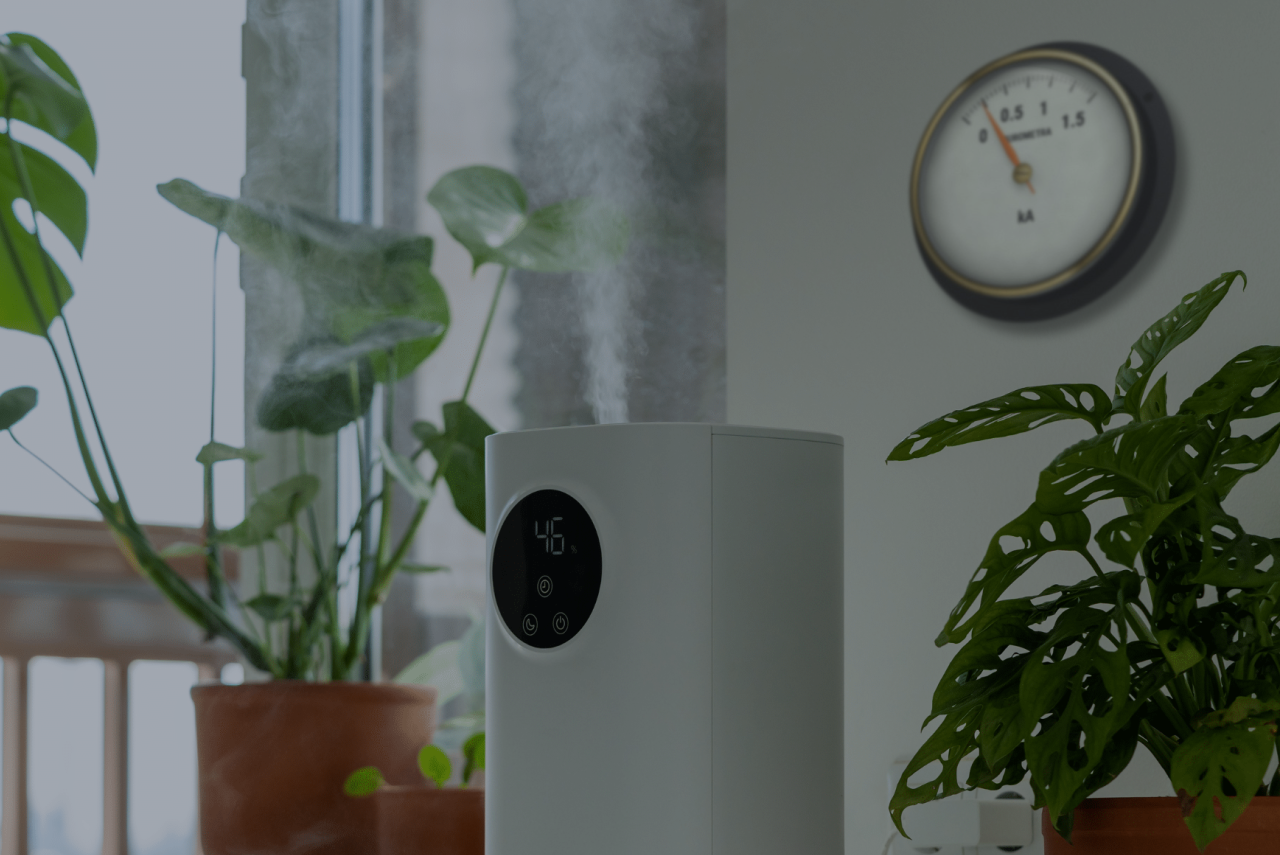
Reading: 0.25
